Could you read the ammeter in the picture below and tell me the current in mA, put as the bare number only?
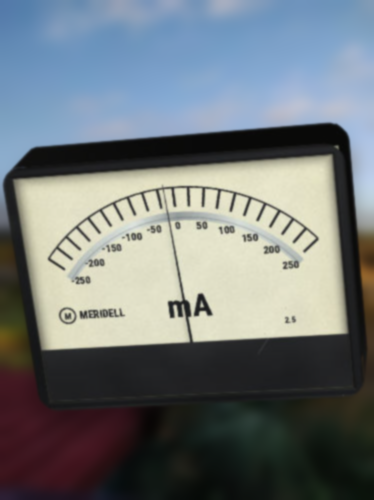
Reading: -12.5
